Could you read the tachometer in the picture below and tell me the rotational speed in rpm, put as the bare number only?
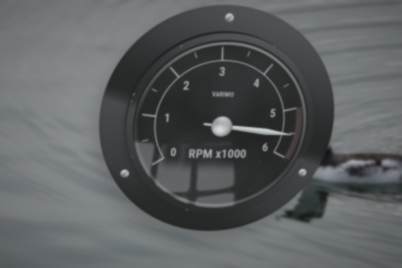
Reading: 5500
